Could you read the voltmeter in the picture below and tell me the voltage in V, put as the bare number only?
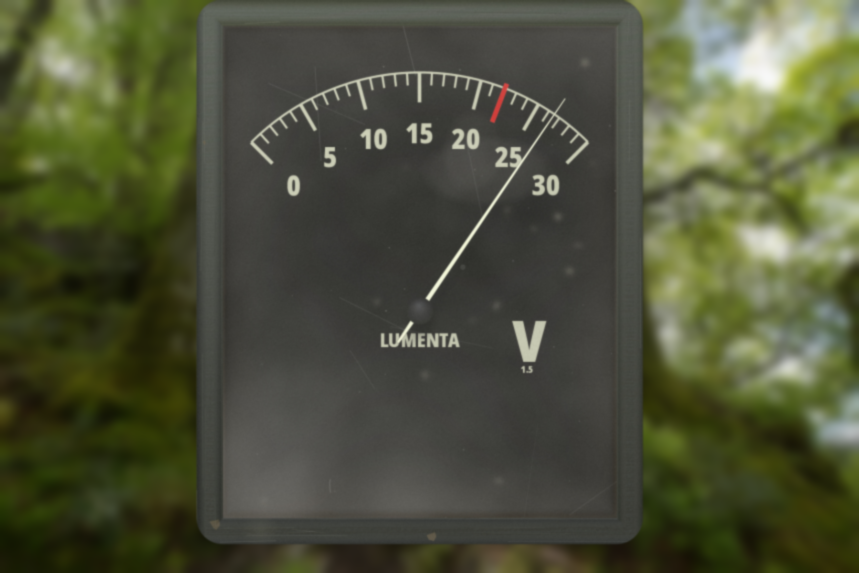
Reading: 26.5
